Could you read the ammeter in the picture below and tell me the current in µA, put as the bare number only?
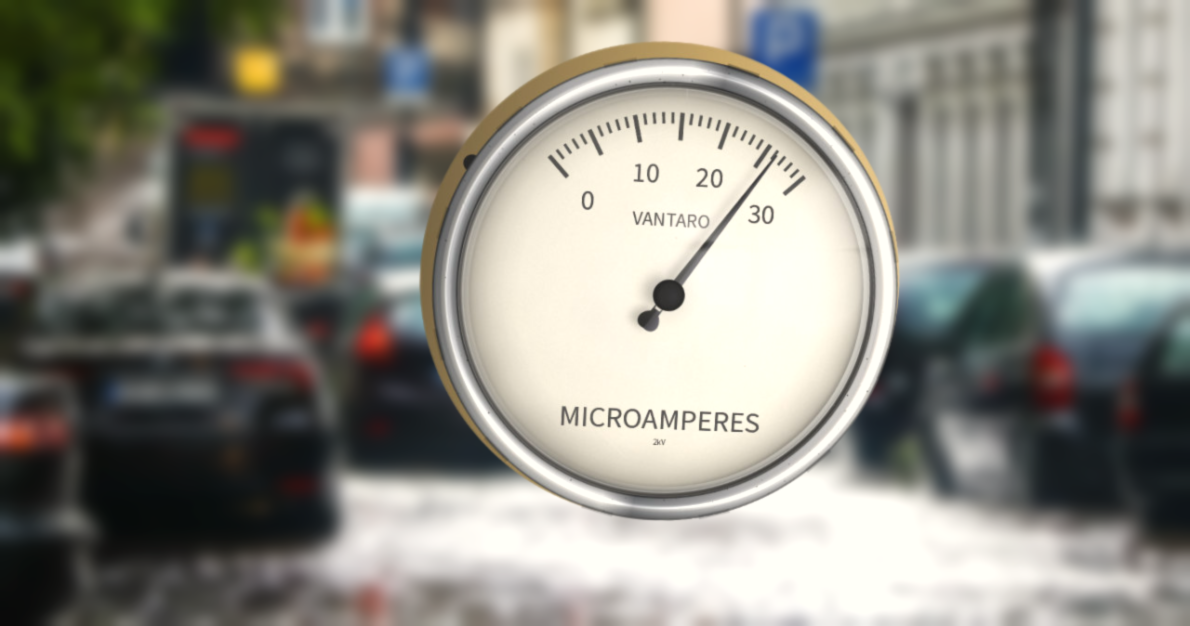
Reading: 26
